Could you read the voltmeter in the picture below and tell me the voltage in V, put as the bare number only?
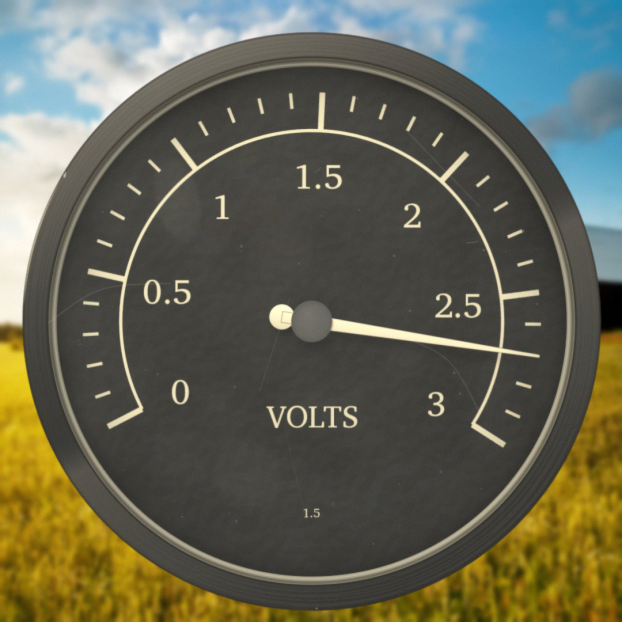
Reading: 2.7
